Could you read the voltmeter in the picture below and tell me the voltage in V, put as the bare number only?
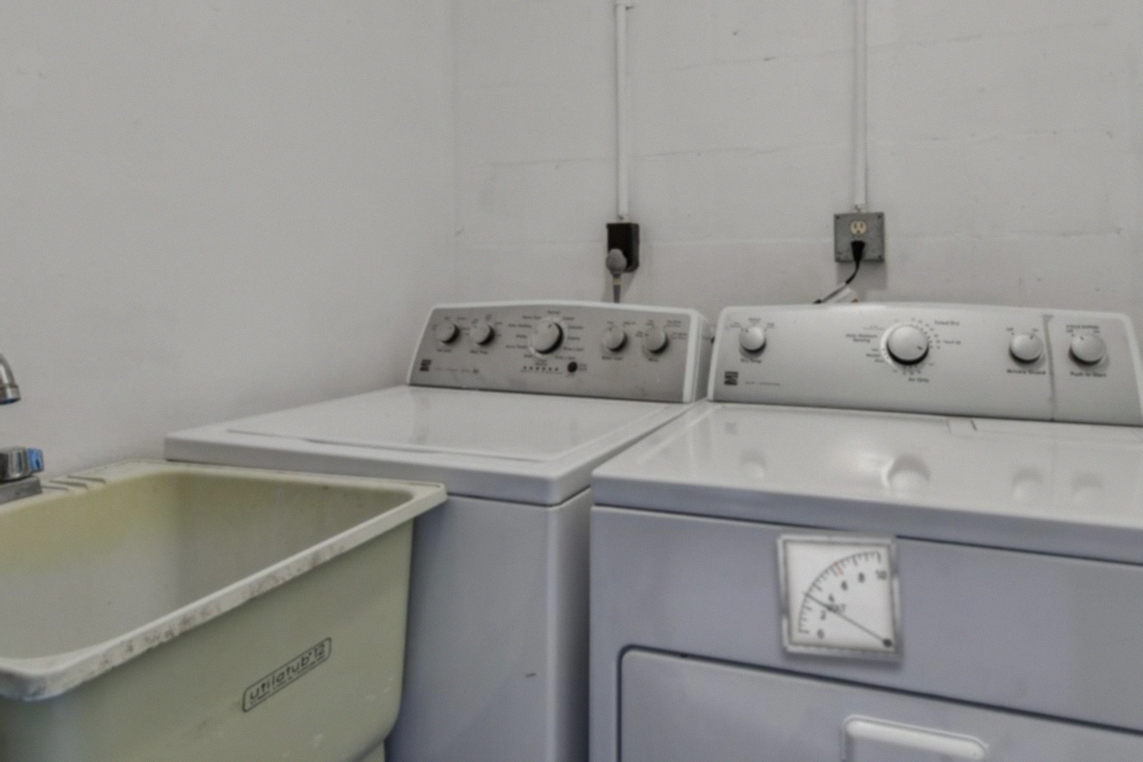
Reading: 3
